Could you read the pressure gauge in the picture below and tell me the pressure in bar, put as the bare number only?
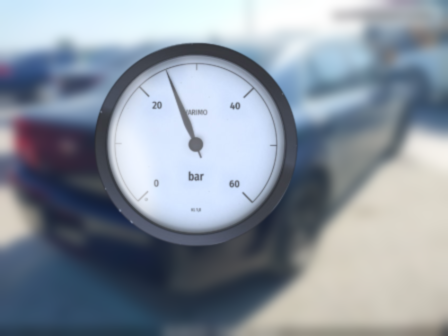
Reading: 25
